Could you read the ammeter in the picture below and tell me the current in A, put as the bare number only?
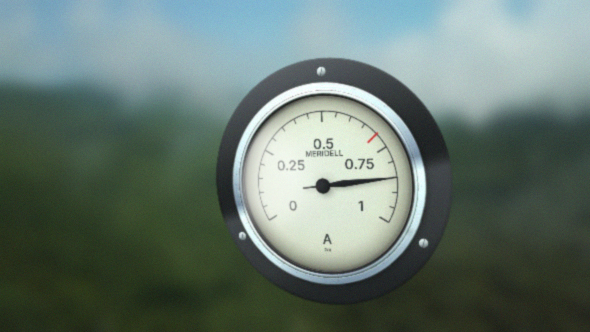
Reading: 0.85
